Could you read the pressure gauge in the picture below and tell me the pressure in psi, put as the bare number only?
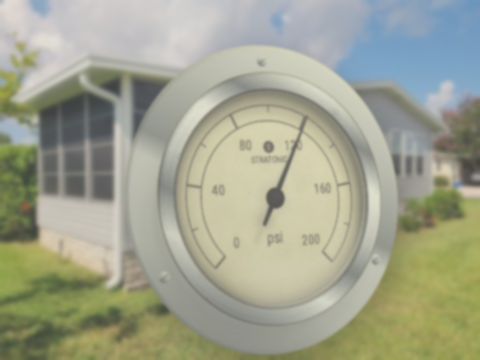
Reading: 120
